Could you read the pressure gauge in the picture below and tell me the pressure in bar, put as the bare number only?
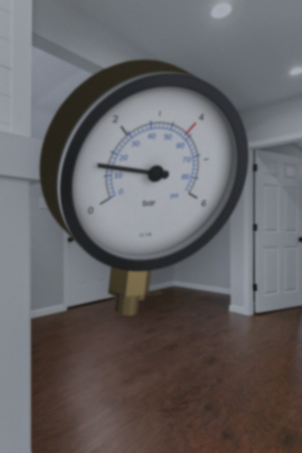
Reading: 1
